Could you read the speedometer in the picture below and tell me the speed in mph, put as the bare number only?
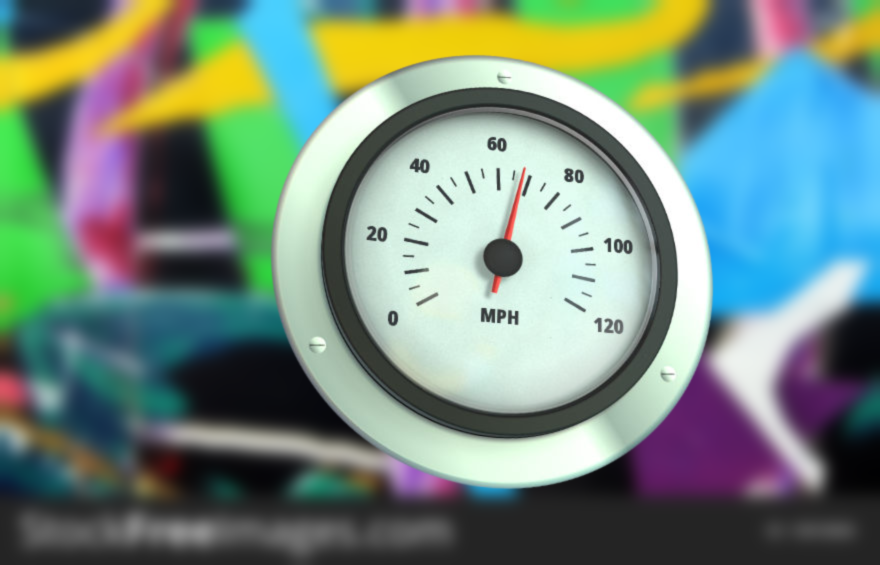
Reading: 67.5
